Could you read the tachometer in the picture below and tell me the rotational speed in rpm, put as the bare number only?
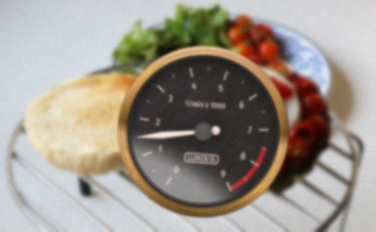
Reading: 1500
